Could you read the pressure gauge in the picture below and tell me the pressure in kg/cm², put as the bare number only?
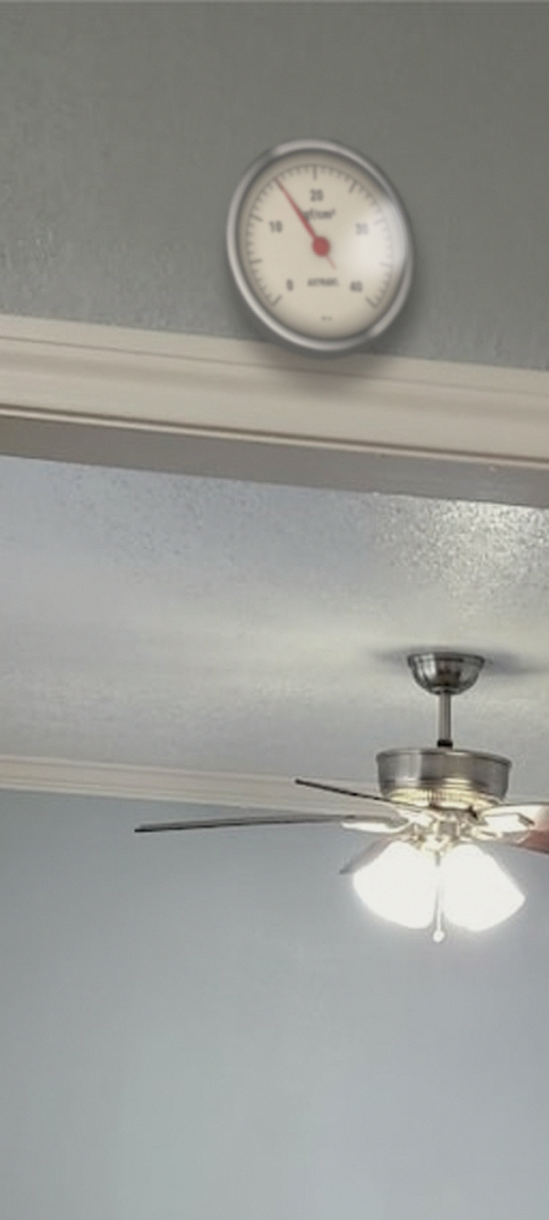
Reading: 15
